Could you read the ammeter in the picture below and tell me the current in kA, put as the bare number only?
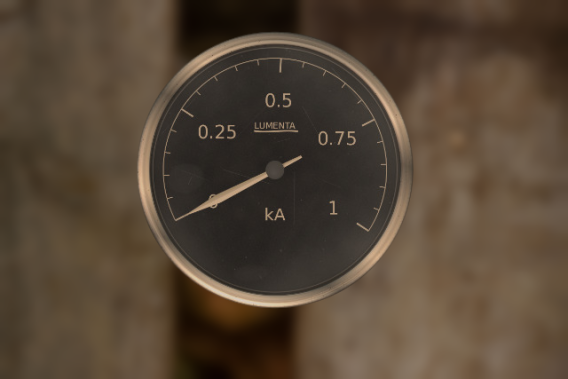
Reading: 0
